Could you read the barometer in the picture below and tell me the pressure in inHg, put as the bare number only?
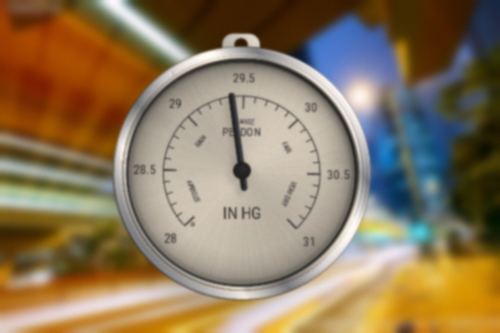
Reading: 29.4
